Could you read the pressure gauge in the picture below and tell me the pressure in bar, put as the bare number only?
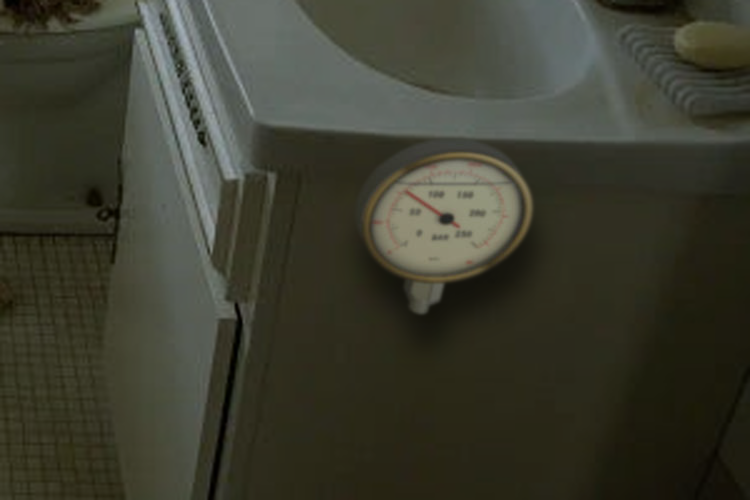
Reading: 75
